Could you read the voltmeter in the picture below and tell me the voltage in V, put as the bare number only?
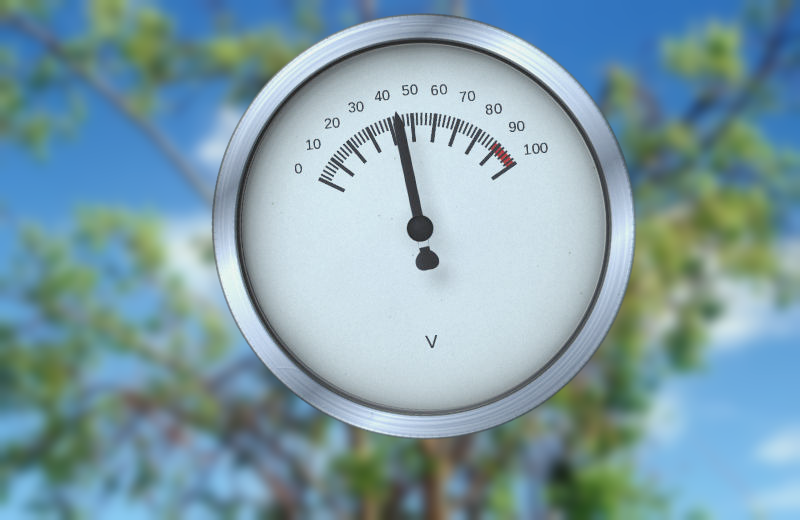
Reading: 44
